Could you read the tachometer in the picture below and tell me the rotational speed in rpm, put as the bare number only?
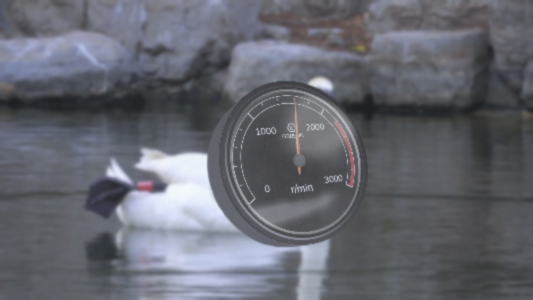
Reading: 1600
